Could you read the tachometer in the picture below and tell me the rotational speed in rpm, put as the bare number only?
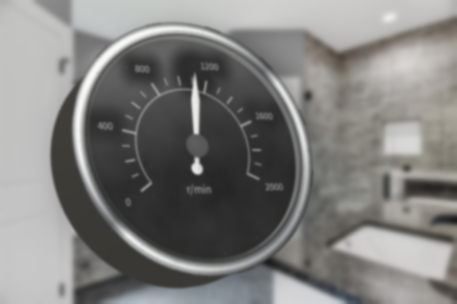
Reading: 1100
